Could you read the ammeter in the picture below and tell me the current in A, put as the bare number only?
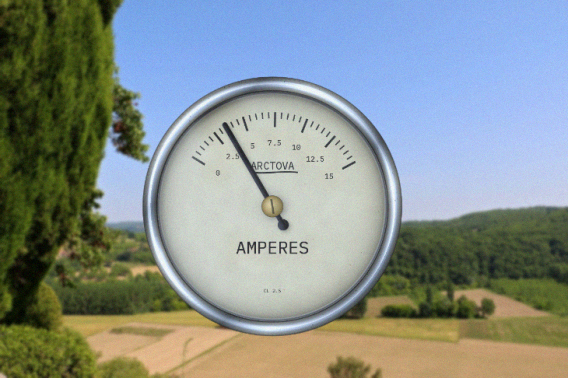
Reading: 3.5
